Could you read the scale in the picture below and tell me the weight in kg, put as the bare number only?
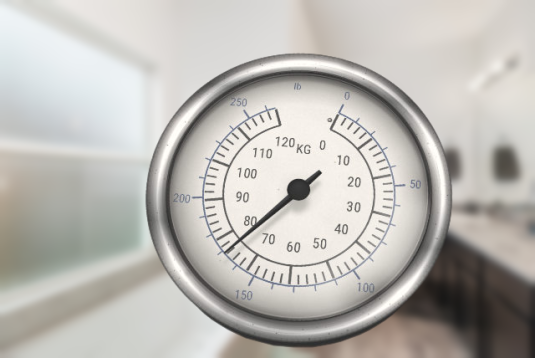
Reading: 76
